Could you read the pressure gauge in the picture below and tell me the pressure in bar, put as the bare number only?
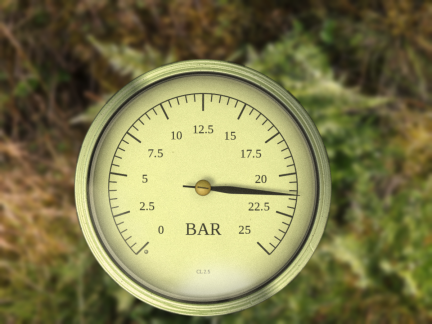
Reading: 21.25
